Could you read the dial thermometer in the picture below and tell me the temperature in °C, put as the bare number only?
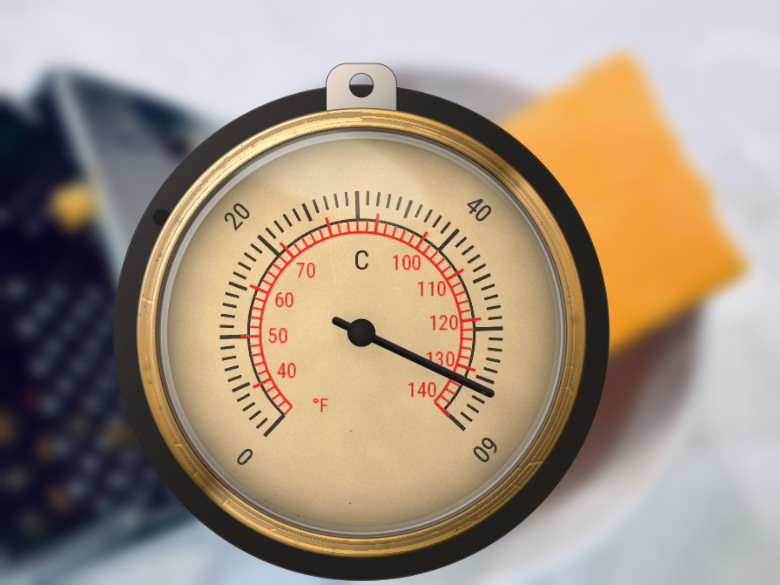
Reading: 56
